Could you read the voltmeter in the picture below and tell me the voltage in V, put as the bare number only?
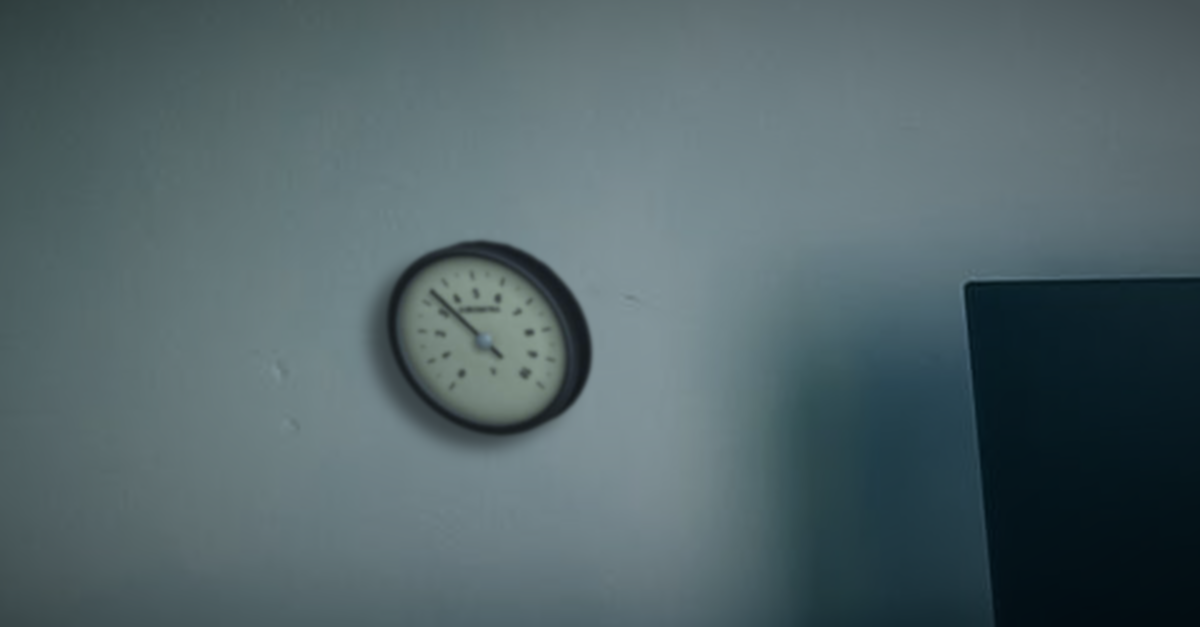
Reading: 3.5
